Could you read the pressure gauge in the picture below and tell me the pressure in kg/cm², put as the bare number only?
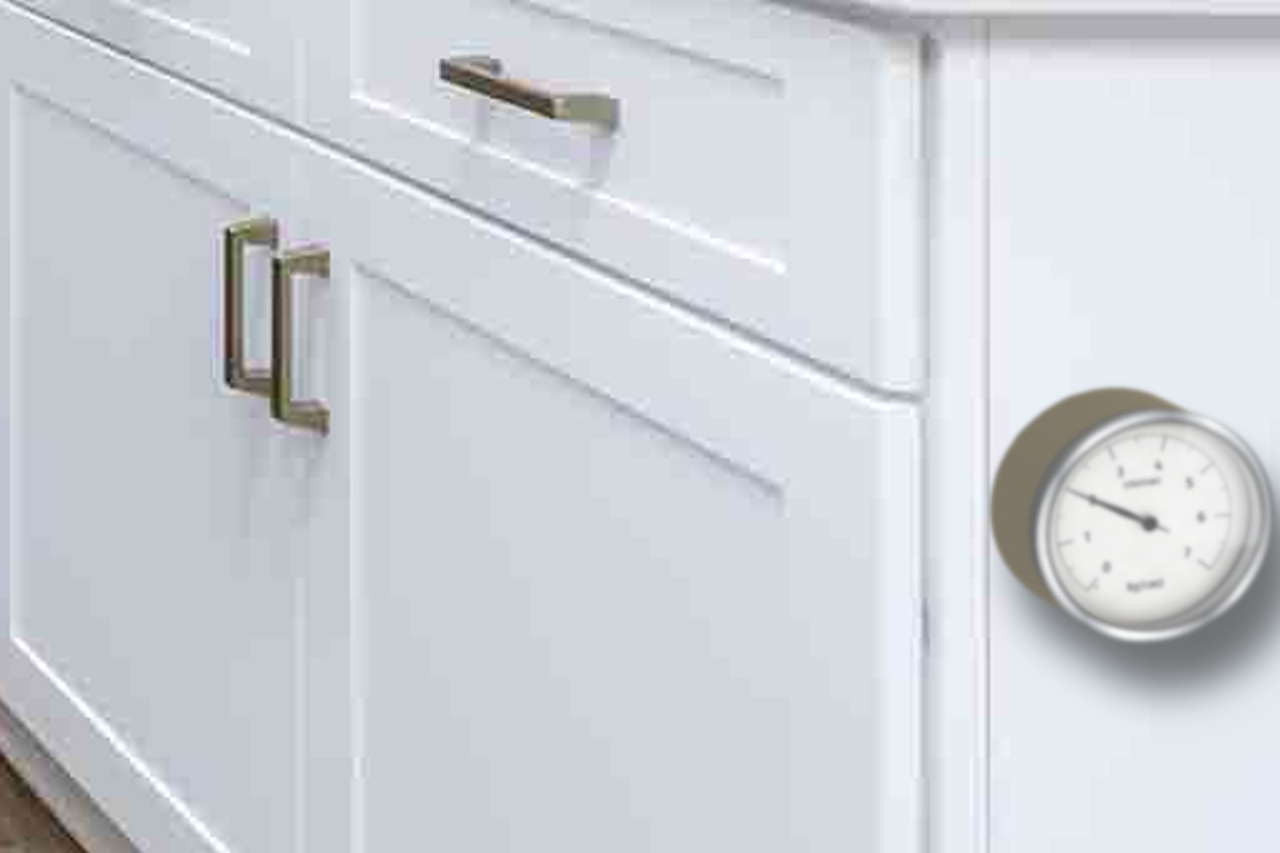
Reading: 2
